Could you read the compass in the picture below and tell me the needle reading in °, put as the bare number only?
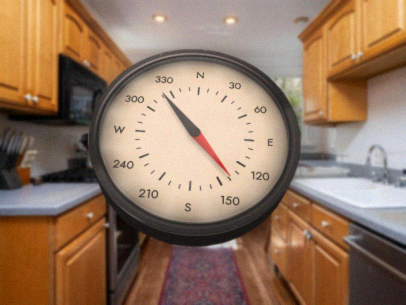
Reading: 140
